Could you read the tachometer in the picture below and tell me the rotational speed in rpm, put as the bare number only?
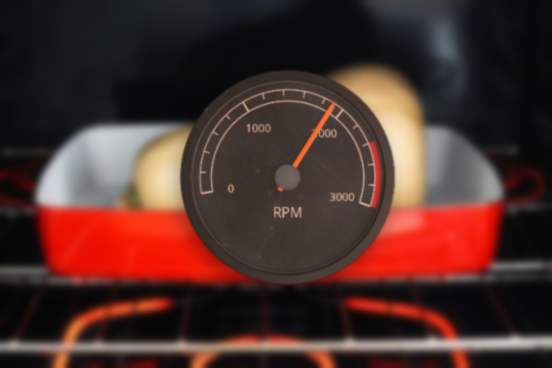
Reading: 1900
